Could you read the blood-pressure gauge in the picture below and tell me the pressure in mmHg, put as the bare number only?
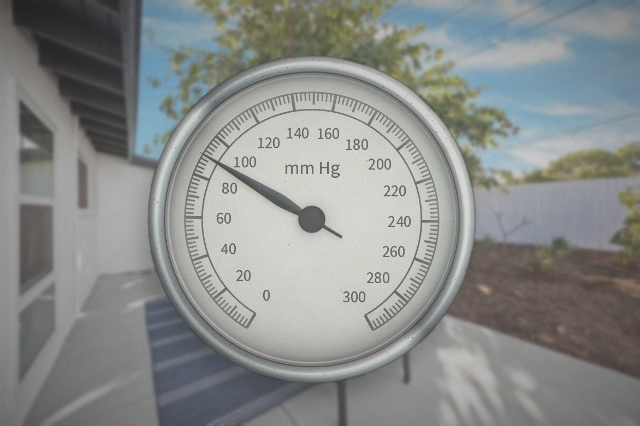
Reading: 90
